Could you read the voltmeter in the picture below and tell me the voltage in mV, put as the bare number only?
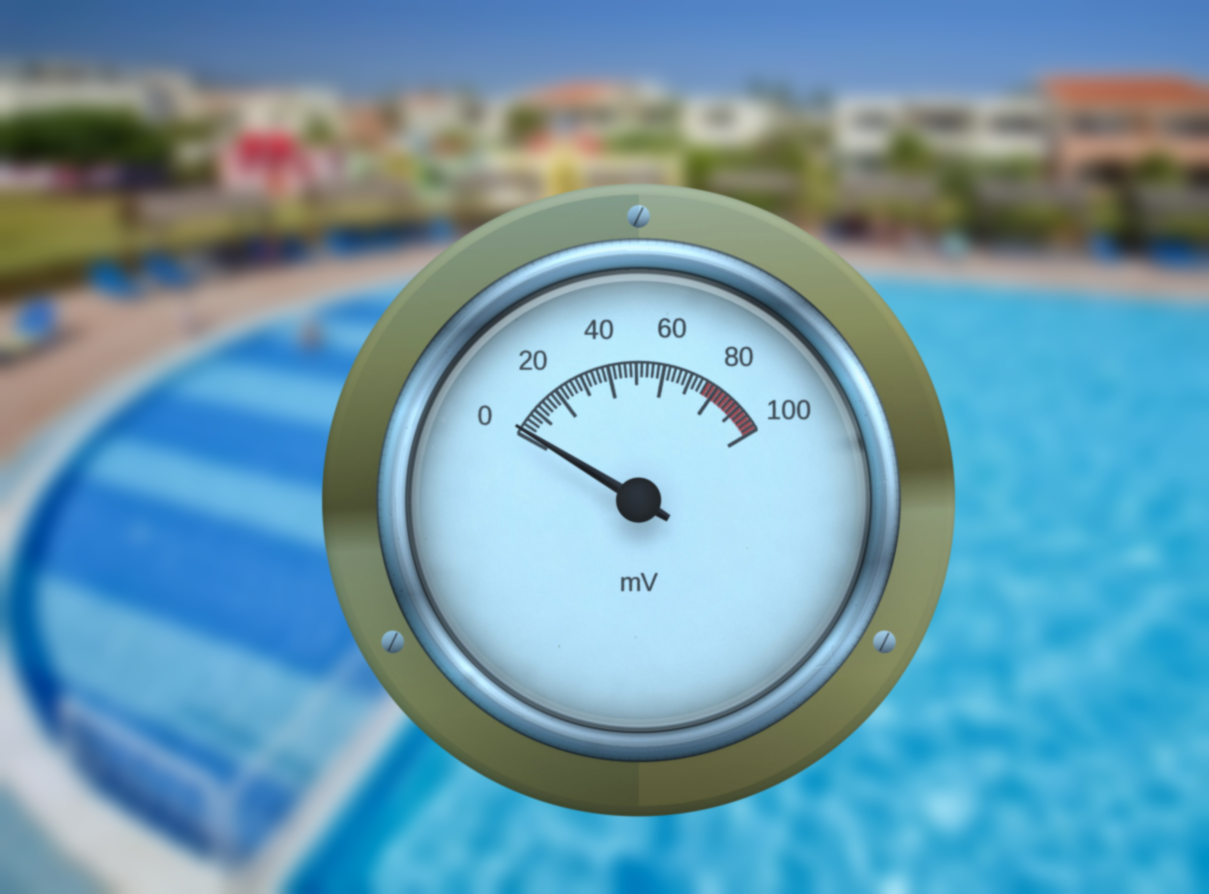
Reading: 2
